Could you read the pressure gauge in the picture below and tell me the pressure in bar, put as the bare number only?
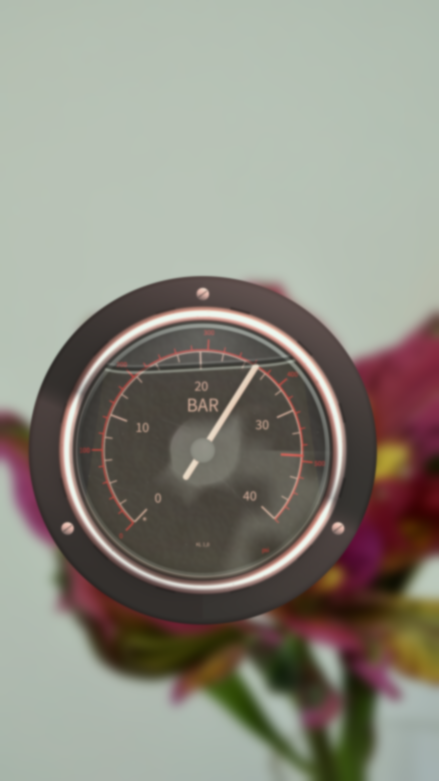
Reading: 25
